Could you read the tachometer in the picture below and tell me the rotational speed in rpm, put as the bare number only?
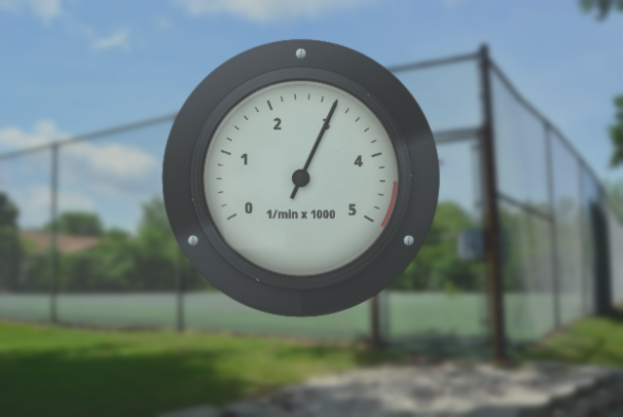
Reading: 3000
